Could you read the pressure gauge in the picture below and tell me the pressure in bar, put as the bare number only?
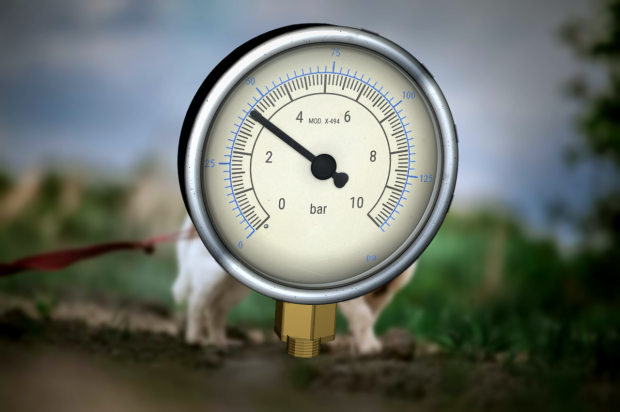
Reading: 3
